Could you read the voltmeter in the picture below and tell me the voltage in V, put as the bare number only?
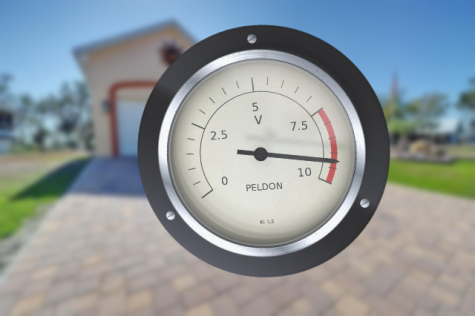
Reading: 9.25
